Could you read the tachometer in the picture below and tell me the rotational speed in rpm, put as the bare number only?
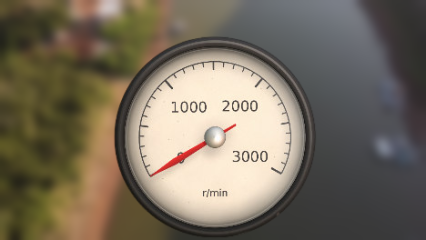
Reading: 0
